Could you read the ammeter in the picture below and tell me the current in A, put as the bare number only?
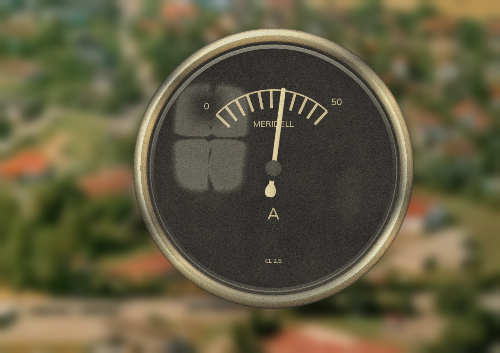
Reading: 30
